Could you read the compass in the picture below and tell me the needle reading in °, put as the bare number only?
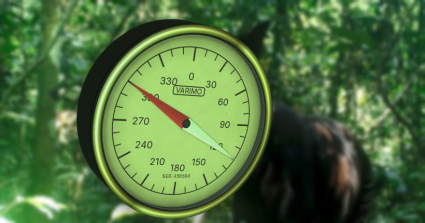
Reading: 300
